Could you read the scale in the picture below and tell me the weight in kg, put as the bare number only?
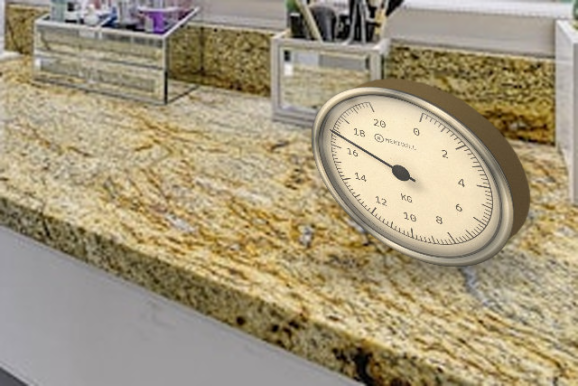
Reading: 17
